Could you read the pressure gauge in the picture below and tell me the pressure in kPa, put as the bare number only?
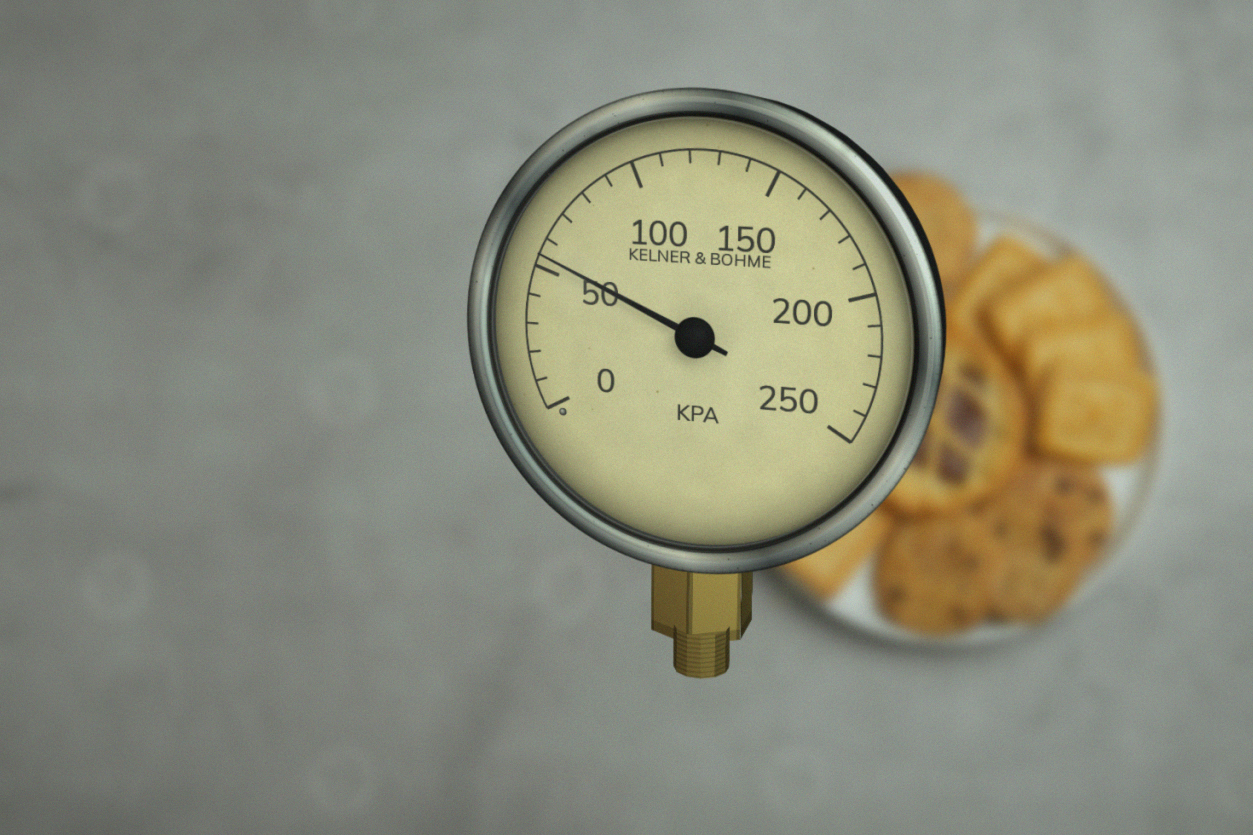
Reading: 55
